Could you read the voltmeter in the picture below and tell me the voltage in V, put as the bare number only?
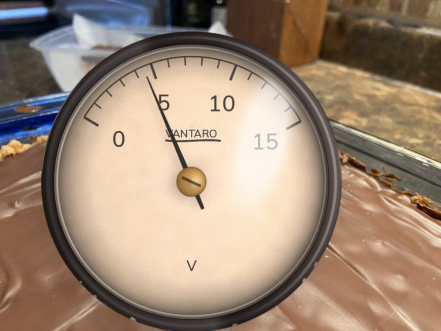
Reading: 4.5
